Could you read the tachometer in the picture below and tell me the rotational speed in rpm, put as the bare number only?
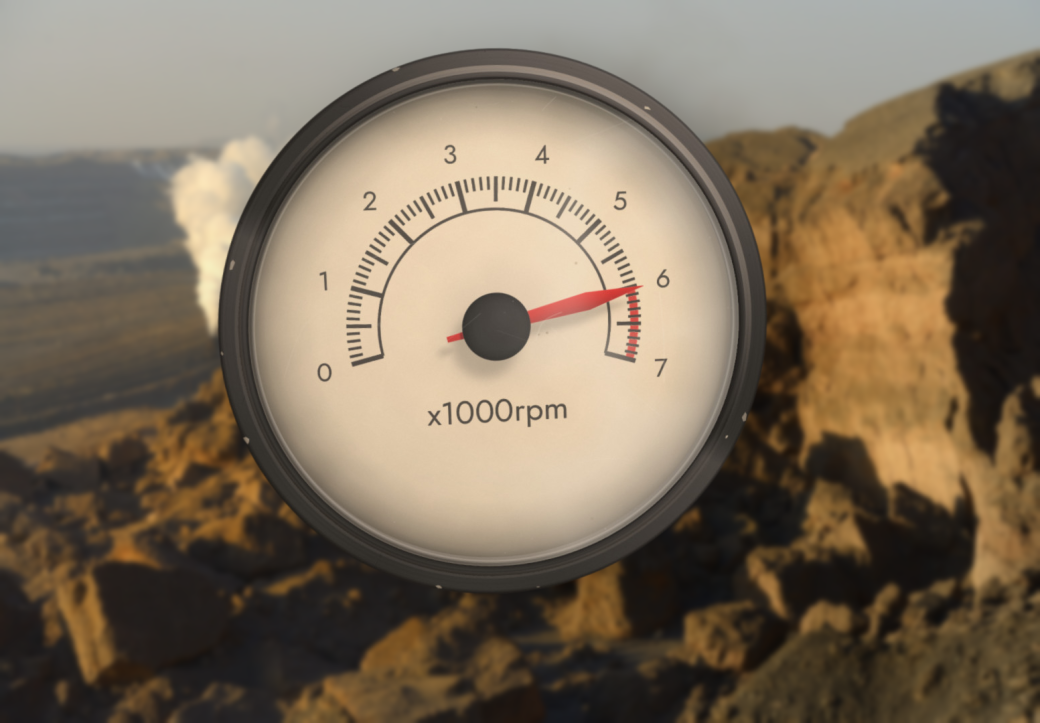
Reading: 6000
